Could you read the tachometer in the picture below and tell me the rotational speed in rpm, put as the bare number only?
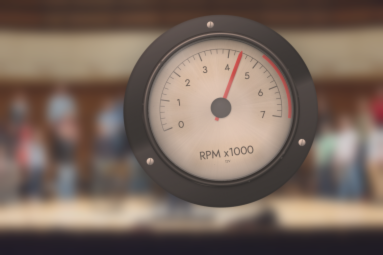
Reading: 4400
